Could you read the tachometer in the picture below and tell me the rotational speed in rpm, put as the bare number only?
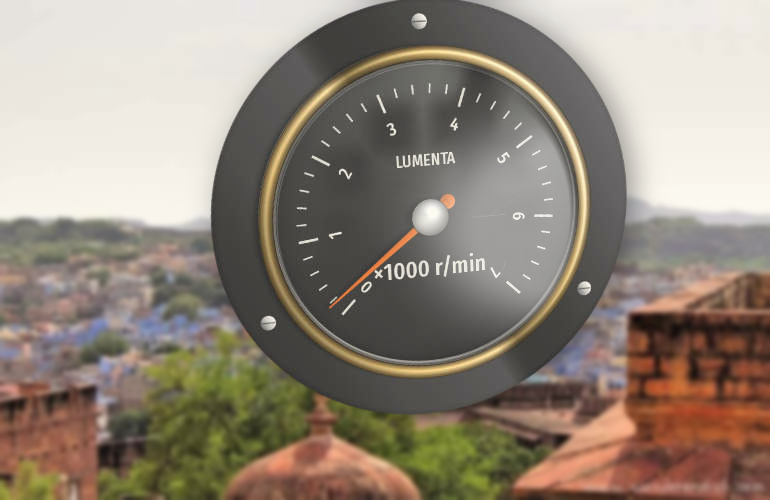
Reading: 200
